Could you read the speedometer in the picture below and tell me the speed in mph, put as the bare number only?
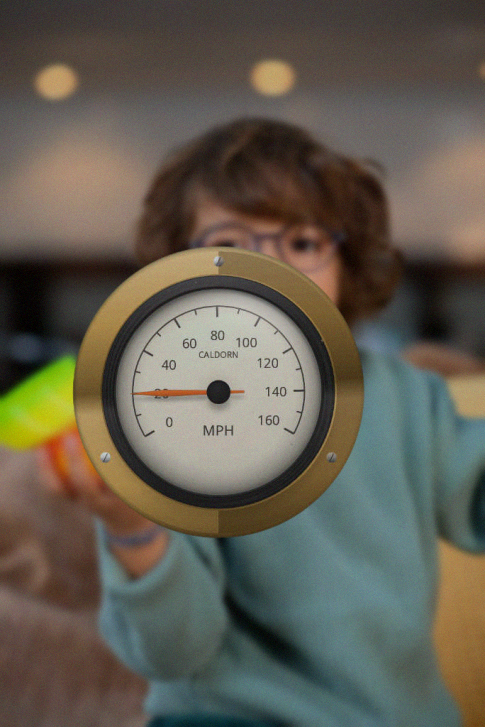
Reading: 20
